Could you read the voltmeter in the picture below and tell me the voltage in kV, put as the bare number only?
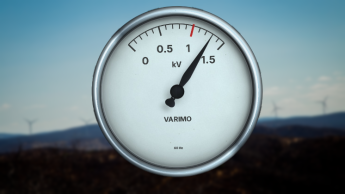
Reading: 1.3
